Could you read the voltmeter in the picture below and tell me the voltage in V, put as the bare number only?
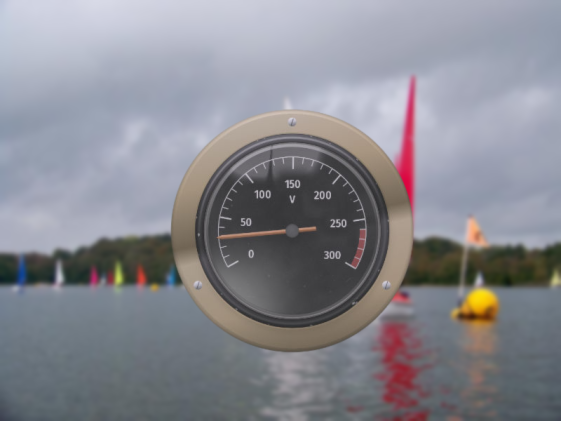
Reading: 30
